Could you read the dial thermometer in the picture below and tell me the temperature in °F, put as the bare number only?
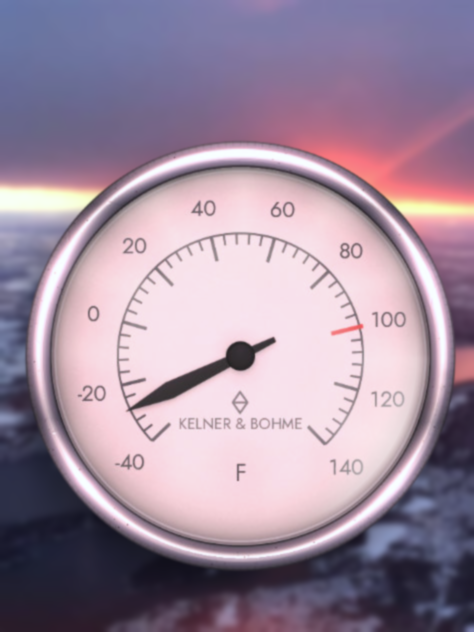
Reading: -28
